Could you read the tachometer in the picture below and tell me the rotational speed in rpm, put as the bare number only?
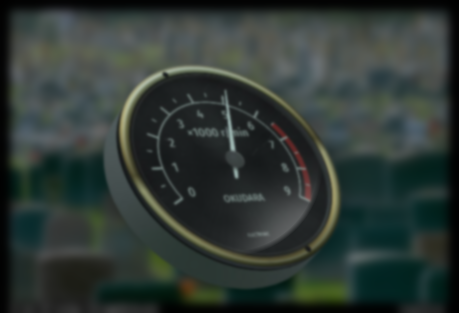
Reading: 5000
